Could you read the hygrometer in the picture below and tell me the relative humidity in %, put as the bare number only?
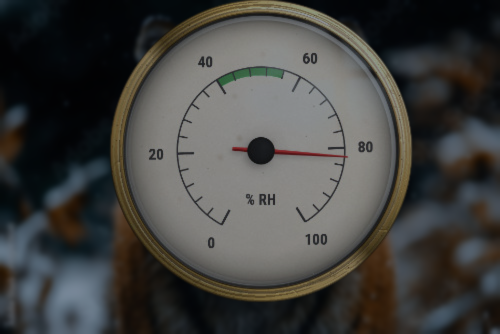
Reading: 82
